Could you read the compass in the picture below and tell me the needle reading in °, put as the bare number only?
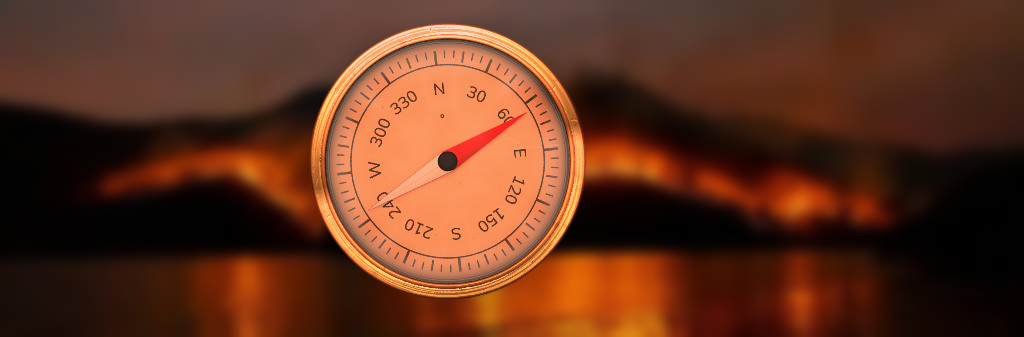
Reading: 65
